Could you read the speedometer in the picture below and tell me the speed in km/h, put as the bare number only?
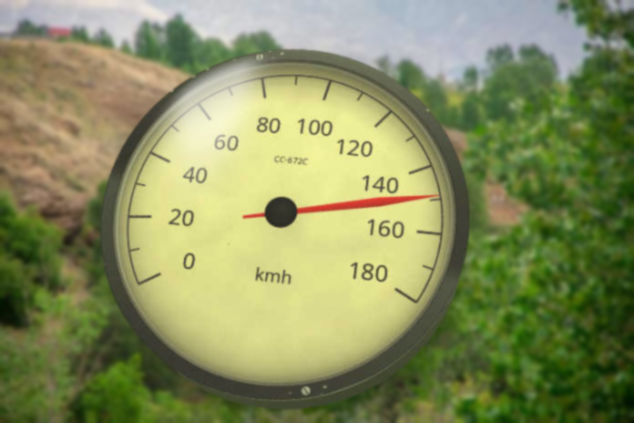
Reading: 150
